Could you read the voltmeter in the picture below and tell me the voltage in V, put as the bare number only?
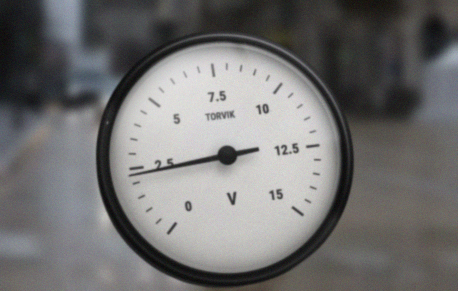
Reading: 2.25
